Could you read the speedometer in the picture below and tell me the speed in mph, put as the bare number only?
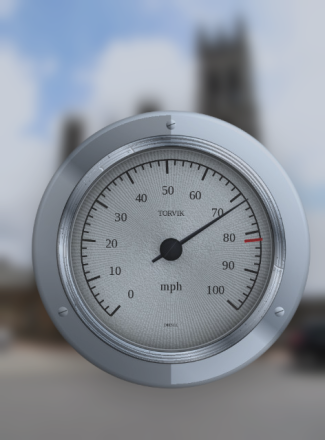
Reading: 72
